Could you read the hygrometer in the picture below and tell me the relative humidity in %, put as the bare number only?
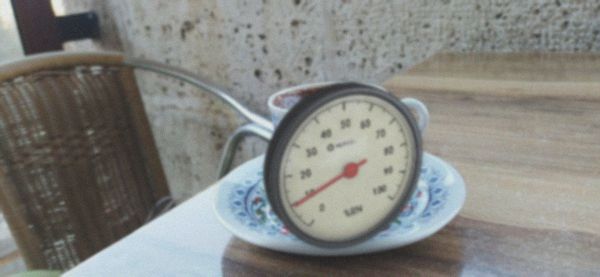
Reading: 10
